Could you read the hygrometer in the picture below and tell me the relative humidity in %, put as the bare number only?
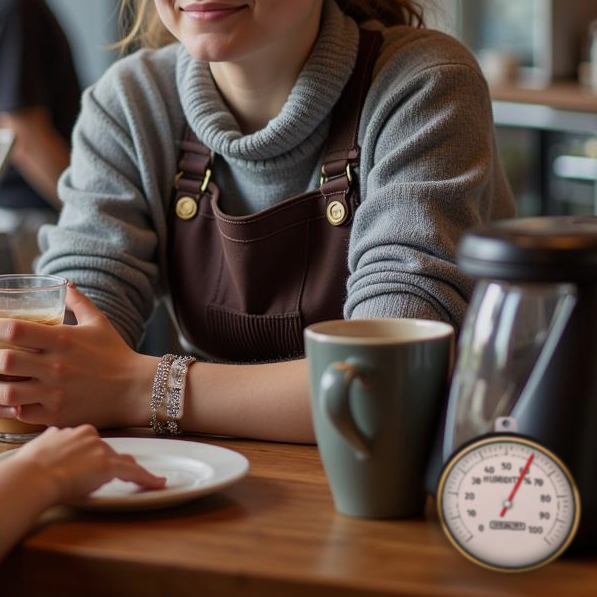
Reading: 60
